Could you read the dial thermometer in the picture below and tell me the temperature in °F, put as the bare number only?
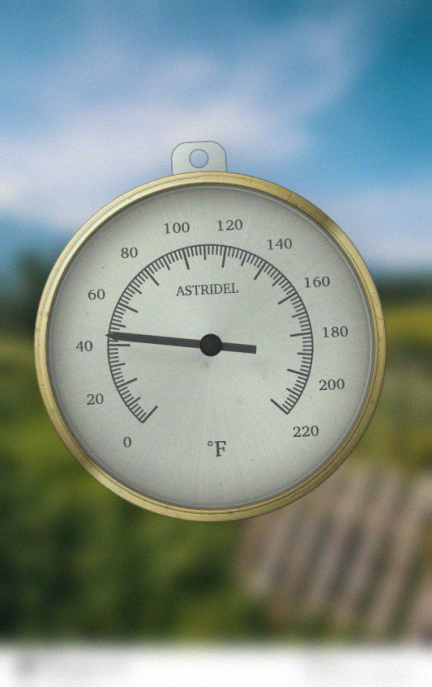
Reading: 44
